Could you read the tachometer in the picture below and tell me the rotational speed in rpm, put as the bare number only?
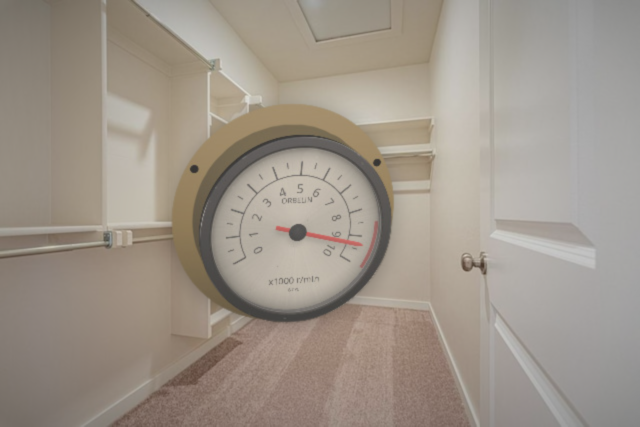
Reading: 9250
